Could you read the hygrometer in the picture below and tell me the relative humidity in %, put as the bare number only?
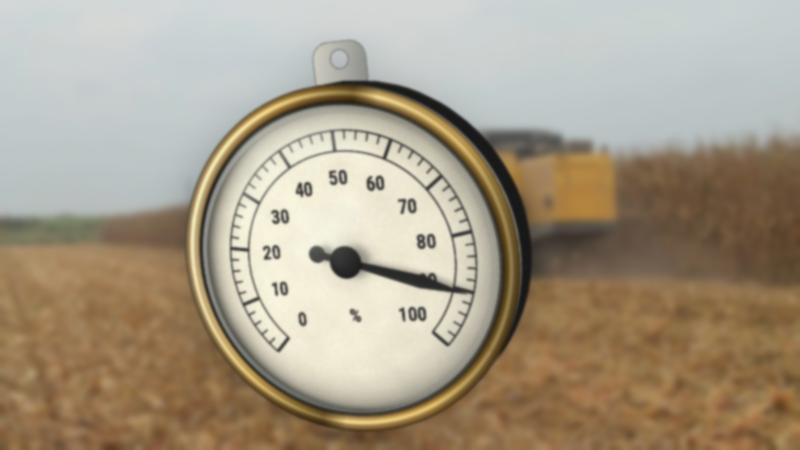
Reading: 90
